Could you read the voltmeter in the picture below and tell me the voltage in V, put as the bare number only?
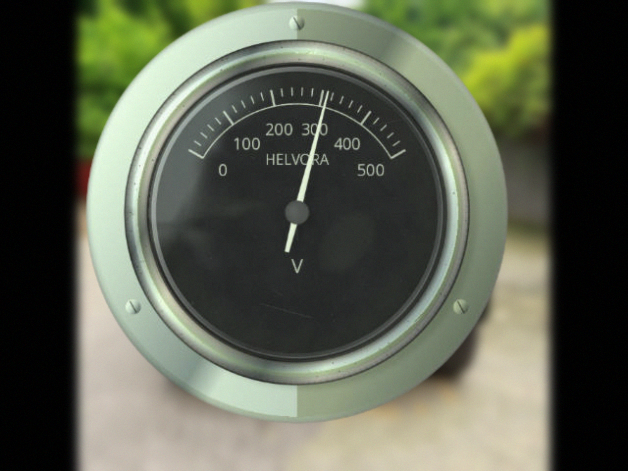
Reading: 310
